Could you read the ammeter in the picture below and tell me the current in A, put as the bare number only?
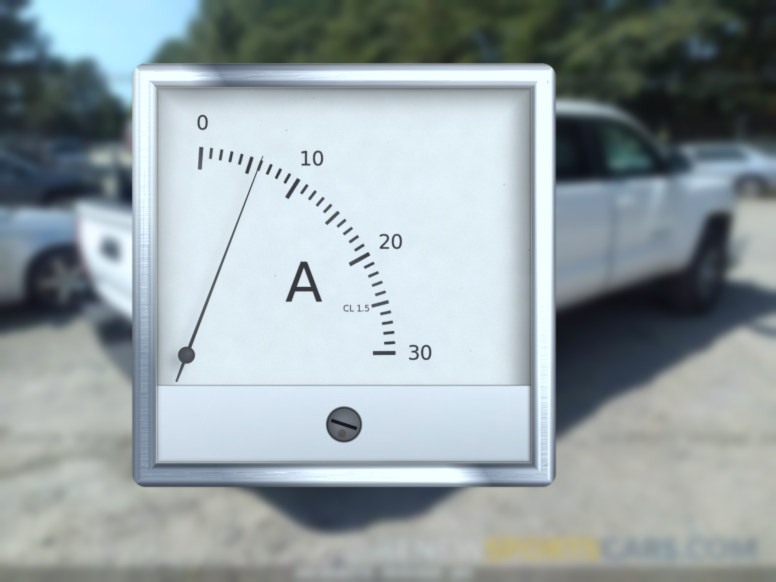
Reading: 6
